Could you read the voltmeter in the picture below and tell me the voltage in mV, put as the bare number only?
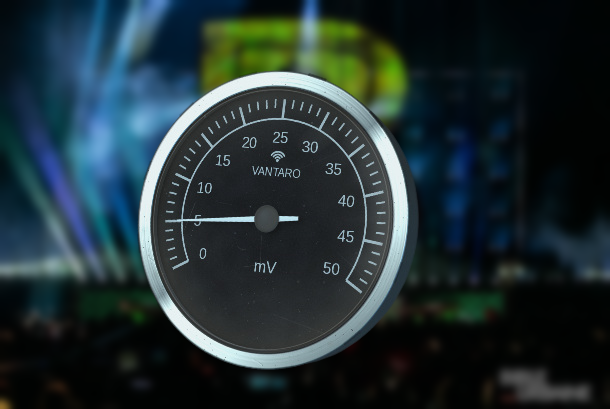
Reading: 5
